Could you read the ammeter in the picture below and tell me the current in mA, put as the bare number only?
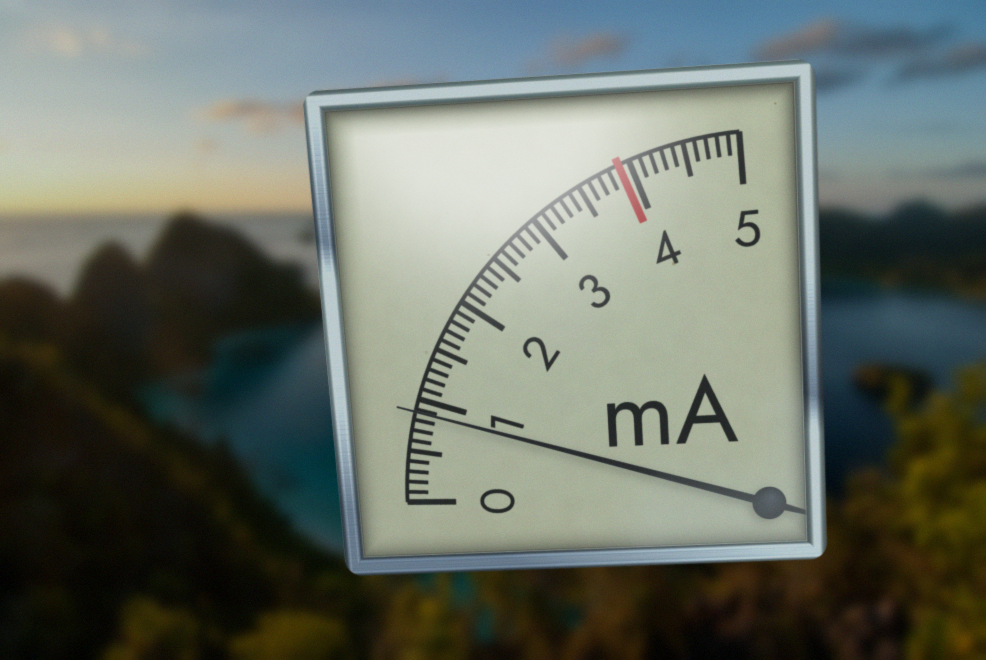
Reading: 0.9
